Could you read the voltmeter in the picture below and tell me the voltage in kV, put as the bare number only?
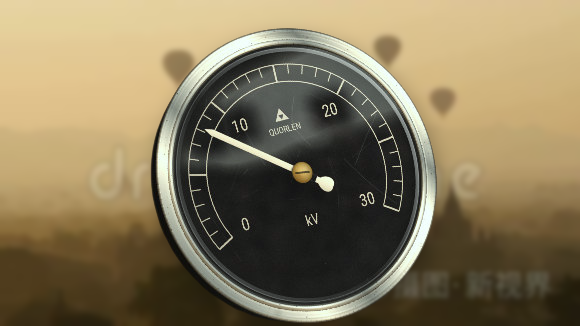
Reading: 8
